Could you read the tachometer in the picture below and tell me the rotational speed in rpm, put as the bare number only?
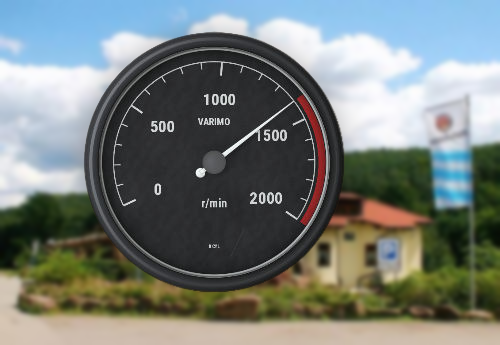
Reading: 1400
